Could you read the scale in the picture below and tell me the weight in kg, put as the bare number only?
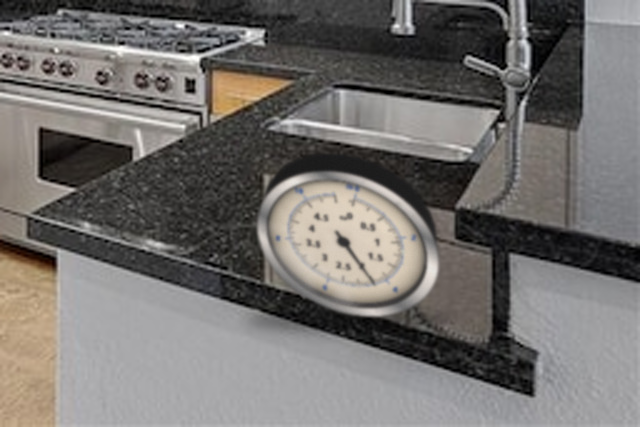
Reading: 2
